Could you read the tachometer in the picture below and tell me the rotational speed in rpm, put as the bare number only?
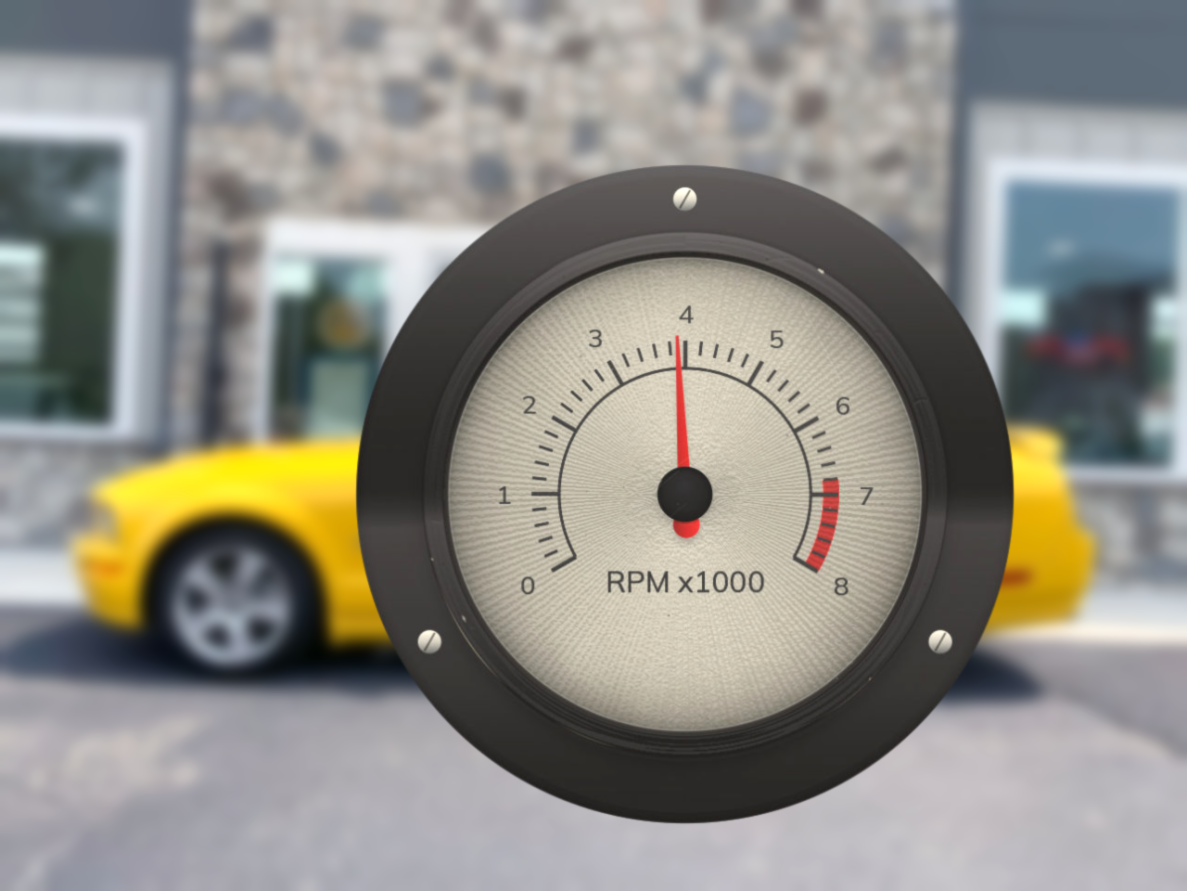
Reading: 3900
